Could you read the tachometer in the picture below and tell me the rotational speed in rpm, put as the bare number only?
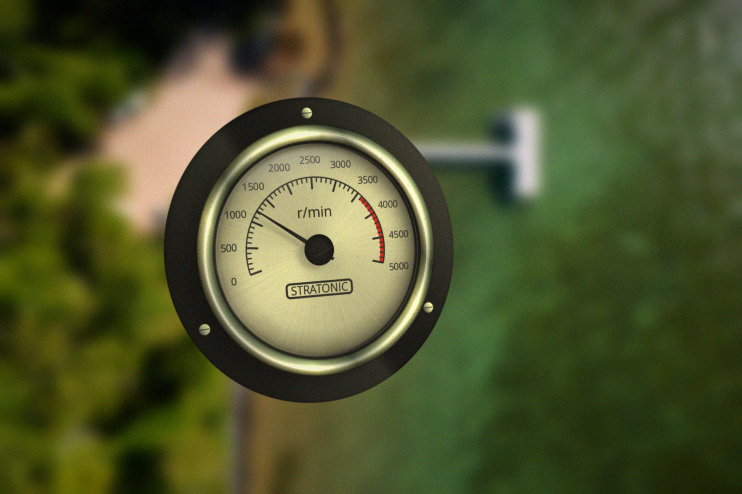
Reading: 1200
